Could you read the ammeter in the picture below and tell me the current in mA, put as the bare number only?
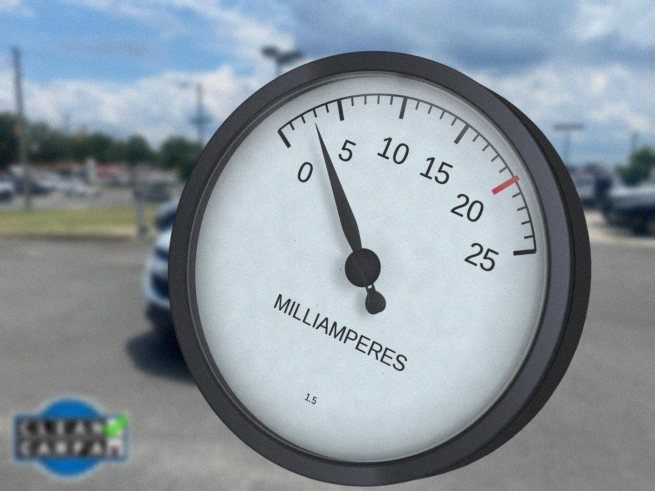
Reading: 3
